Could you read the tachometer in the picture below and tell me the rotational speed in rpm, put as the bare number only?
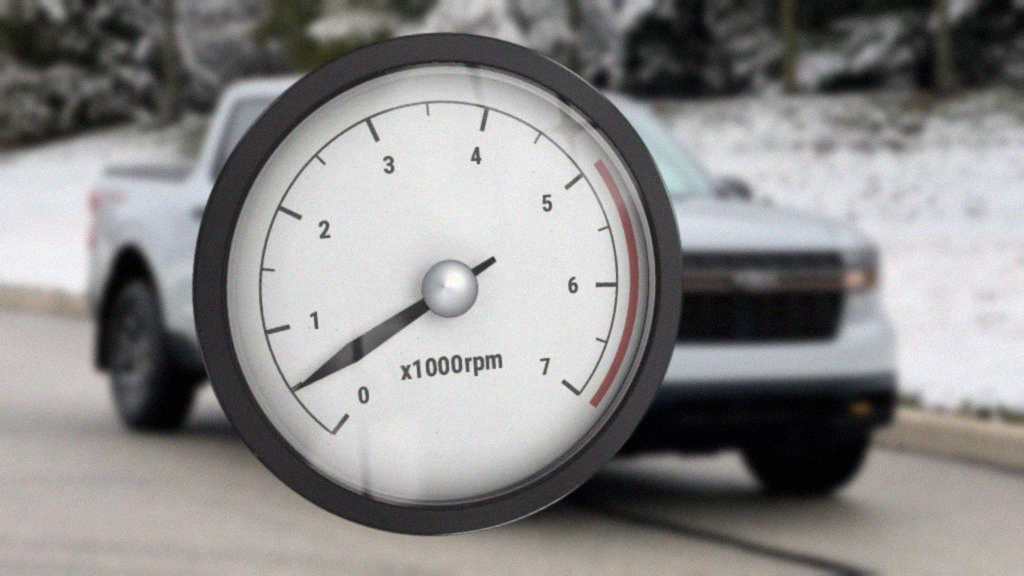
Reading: 500
